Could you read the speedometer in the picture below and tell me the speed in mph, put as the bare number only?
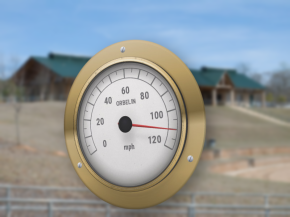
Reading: 110
